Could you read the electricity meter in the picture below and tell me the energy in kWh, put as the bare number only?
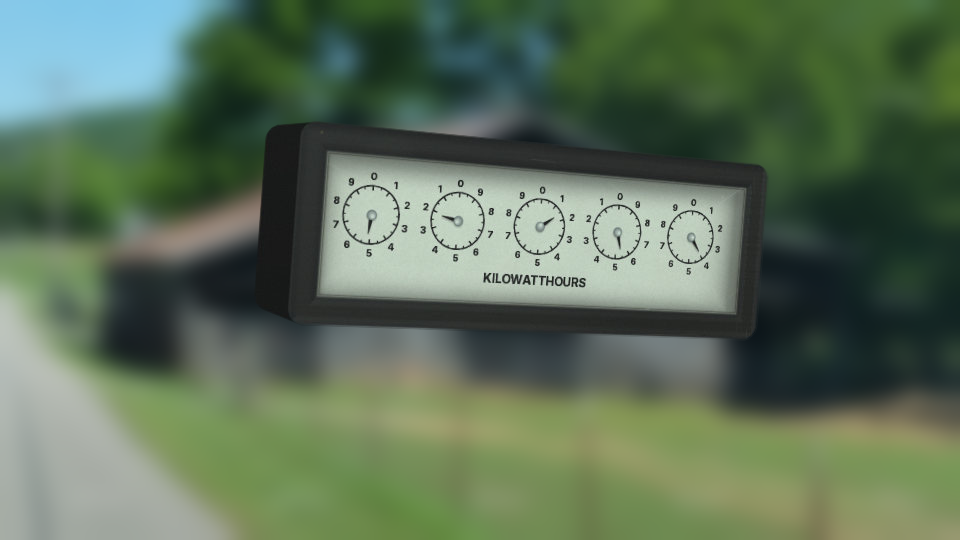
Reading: 52154
